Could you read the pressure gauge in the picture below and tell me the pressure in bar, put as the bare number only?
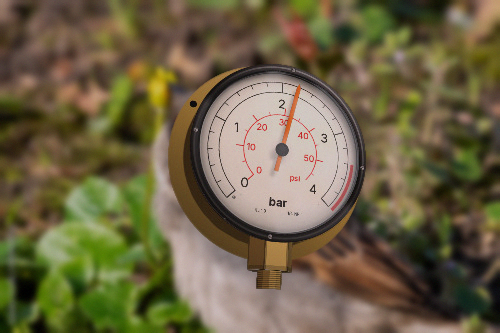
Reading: 2.2
